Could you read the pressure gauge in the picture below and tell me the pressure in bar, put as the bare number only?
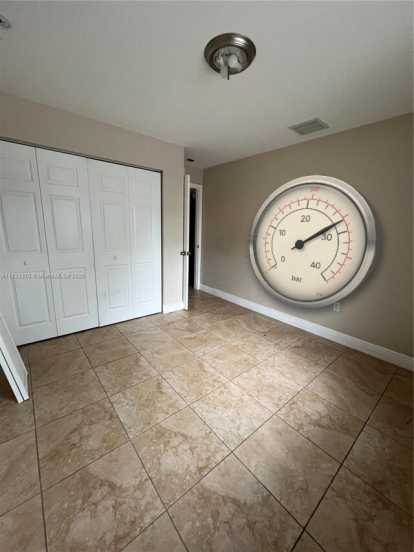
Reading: 28
